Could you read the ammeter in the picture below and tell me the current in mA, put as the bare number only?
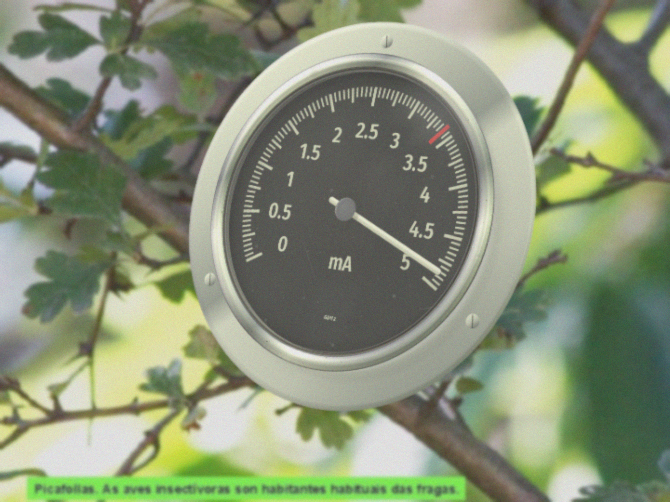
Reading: 4.85
